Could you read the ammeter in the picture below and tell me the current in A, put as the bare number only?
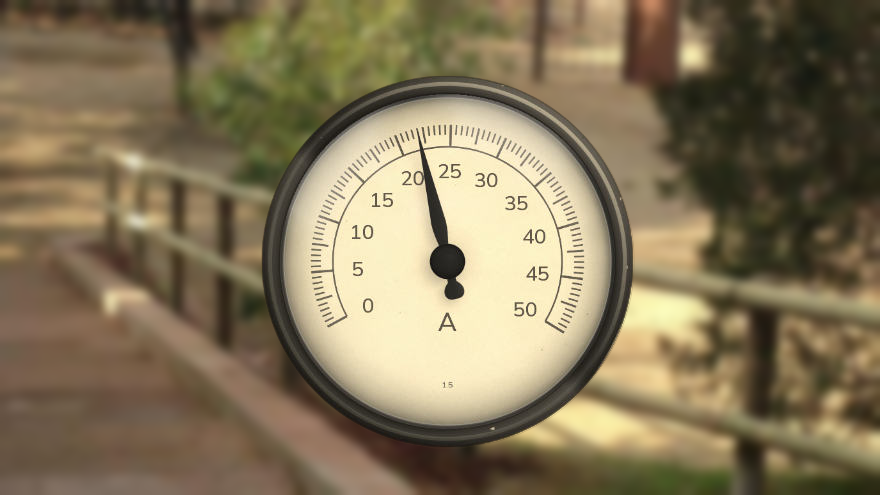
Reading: 22
